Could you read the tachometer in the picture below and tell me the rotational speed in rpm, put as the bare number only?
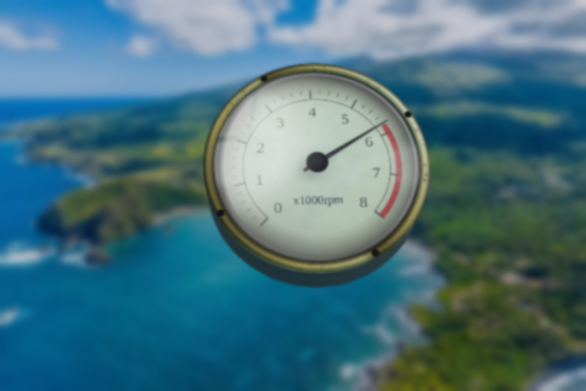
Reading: 5800
